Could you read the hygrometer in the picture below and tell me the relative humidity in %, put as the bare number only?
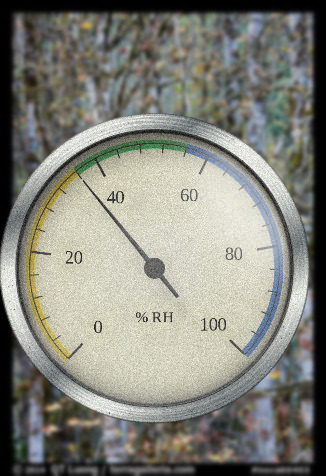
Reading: 36
